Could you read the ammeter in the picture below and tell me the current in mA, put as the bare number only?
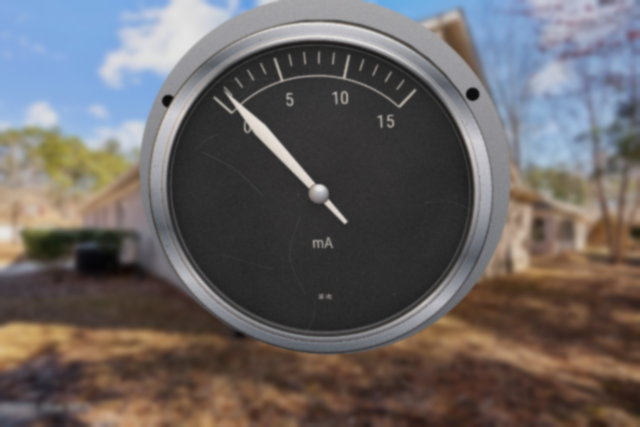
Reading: 1
